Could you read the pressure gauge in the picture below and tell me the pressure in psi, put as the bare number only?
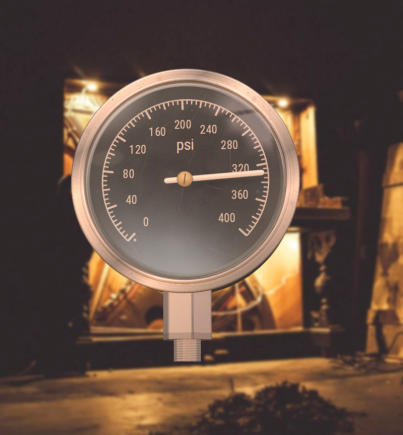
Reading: 330
